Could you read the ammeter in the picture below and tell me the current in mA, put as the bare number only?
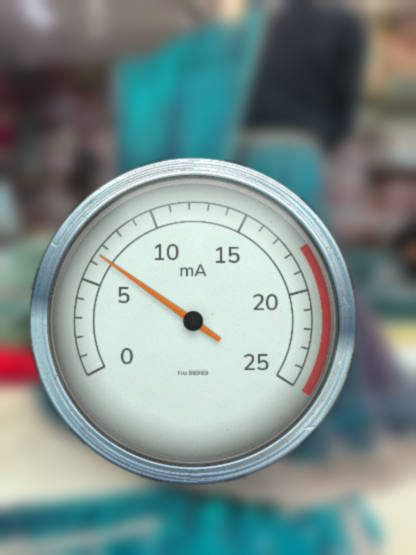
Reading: 6.5
